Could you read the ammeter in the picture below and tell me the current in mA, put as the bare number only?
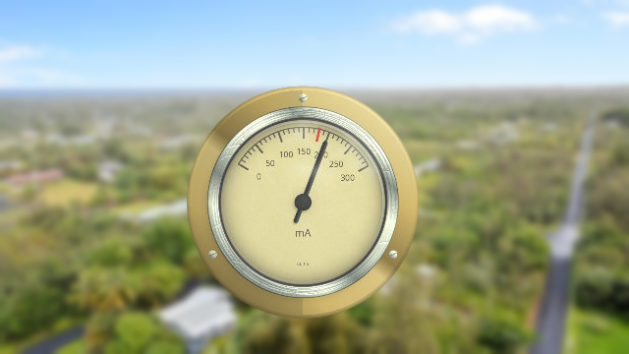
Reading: 200
